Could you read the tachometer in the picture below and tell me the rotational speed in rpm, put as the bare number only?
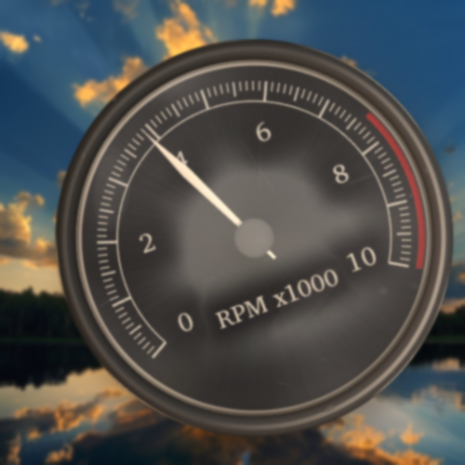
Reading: 3900
